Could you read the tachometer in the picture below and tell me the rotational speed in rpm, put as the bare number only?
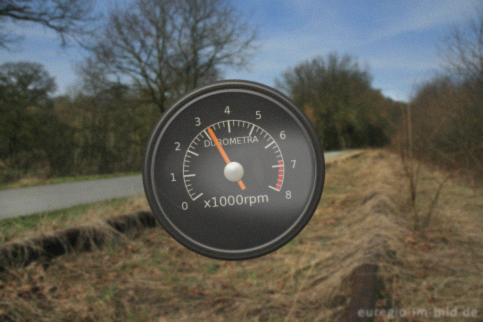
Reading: 3200
